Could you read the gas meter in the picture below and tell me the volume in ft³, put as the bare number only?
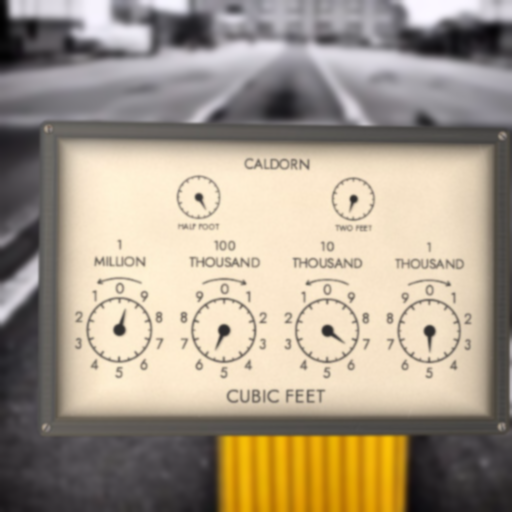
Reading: 956500
